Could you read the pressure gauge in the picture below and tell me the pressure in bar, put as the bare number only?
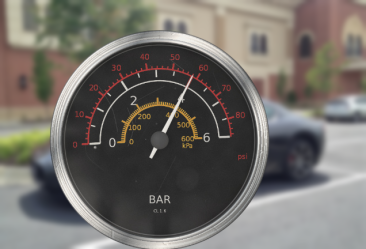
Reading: 4
